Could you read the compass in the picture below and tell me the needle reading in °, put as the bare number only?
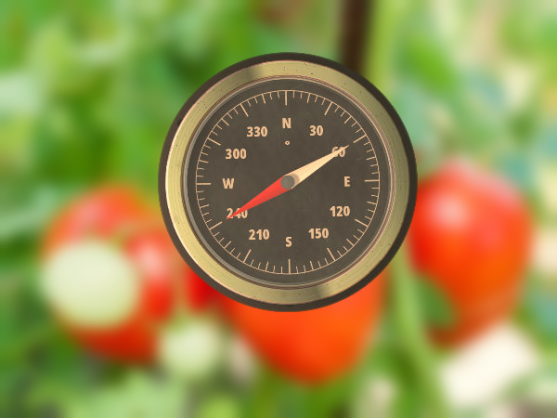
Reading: 240
